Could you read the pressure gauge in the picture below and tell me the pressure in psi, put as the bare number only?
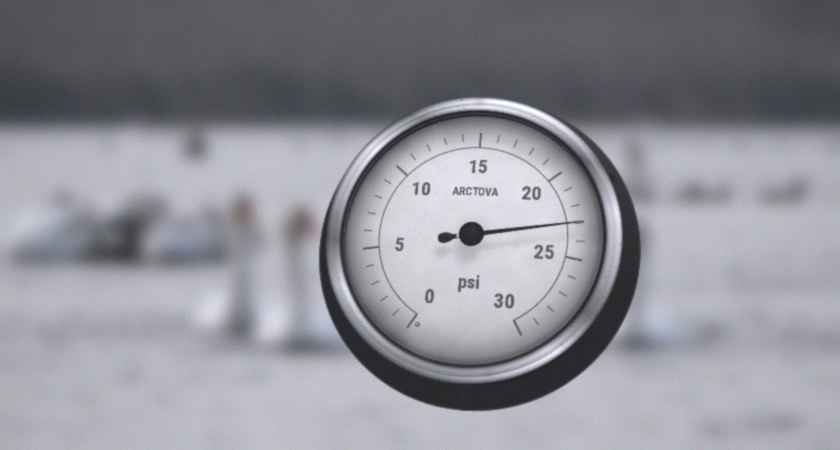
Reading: 23
